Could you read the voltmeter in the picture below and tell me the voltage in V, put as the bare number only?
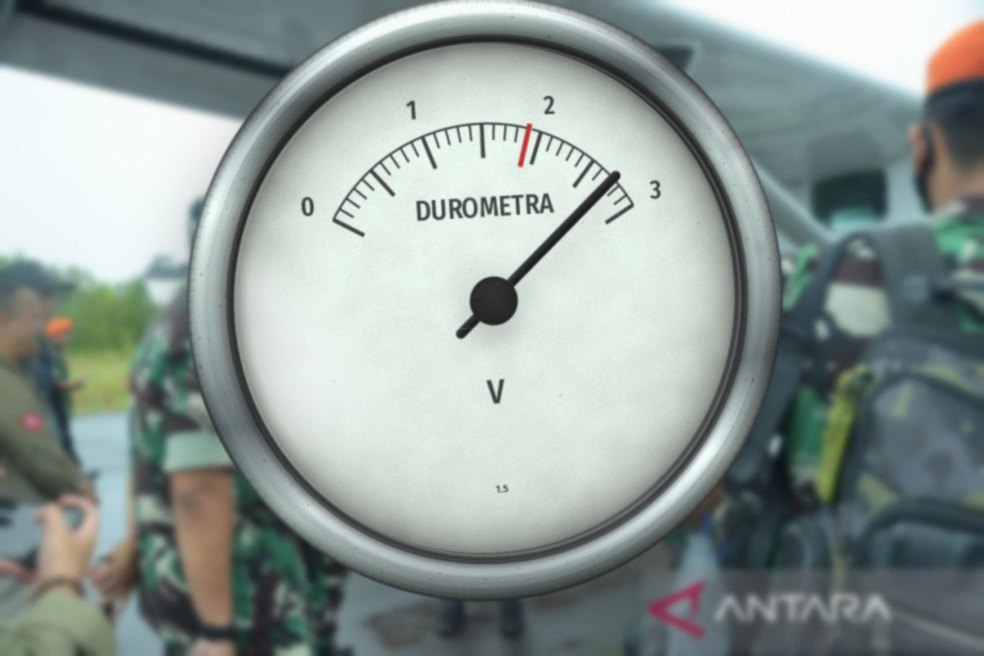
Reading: 2.7
